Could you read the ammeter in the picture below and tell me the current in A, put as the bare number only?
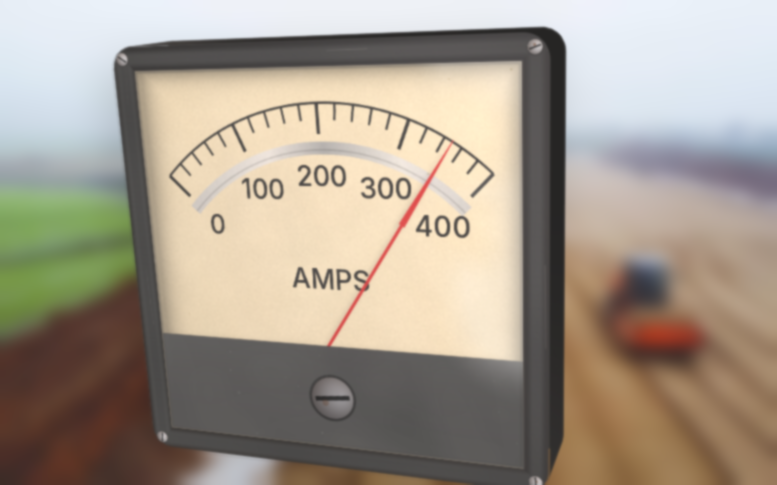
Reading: 350
